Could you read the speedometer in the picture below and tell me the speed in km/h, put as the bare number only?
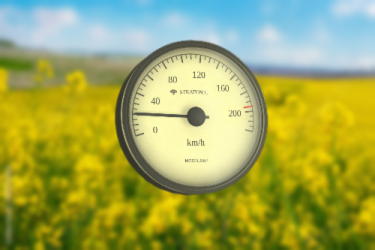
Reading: 20
